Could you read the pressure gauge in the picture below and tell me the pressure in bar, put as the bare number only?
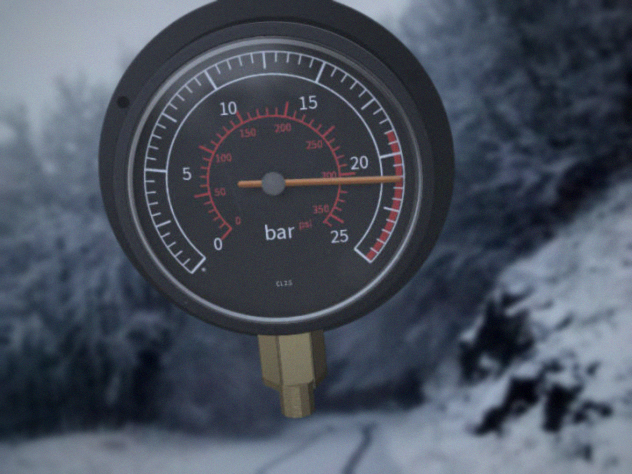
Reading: 21
